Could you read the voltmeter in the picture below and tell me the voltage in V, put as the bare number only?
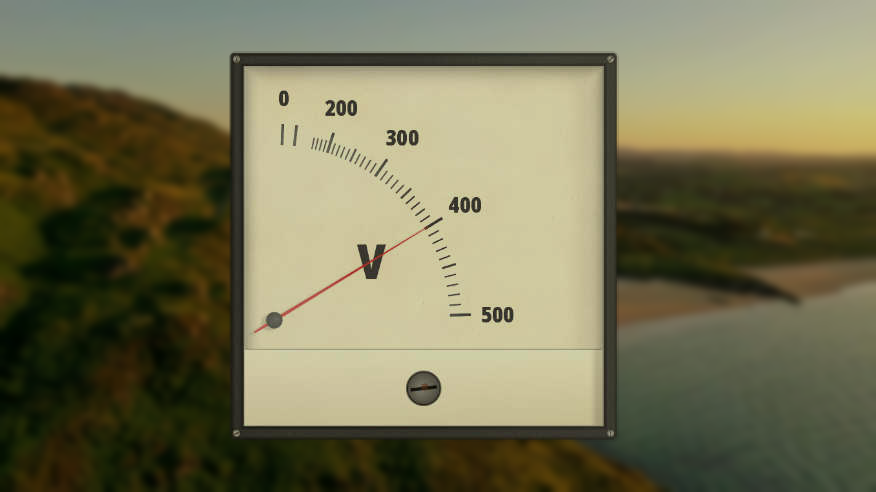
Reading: 400
